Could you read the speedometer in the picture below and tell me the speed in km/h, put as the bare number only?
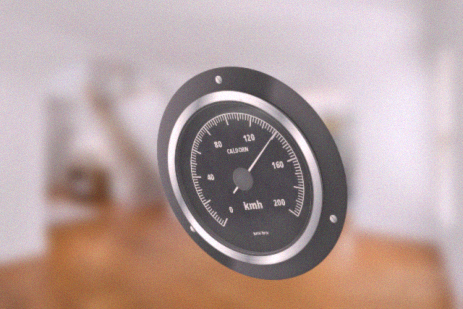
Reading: 140
